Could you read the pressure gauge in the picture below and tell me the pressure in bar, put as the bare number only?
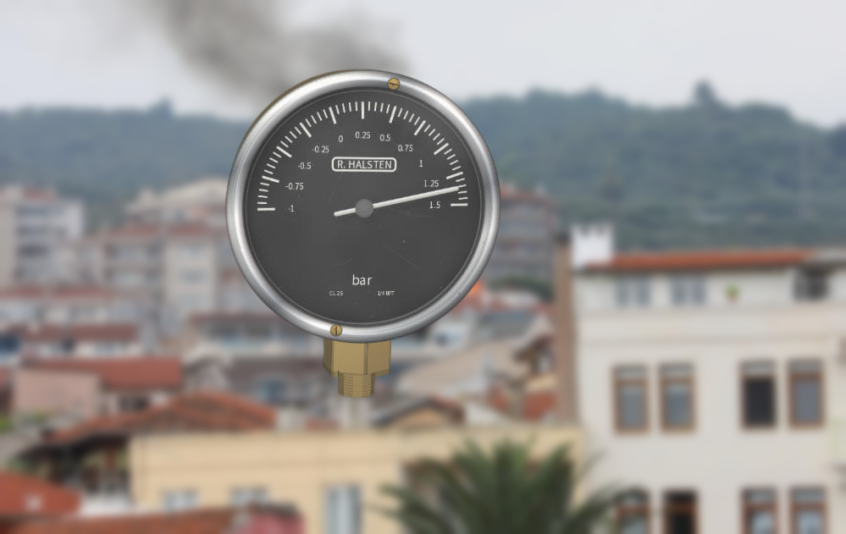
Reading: 1.35
